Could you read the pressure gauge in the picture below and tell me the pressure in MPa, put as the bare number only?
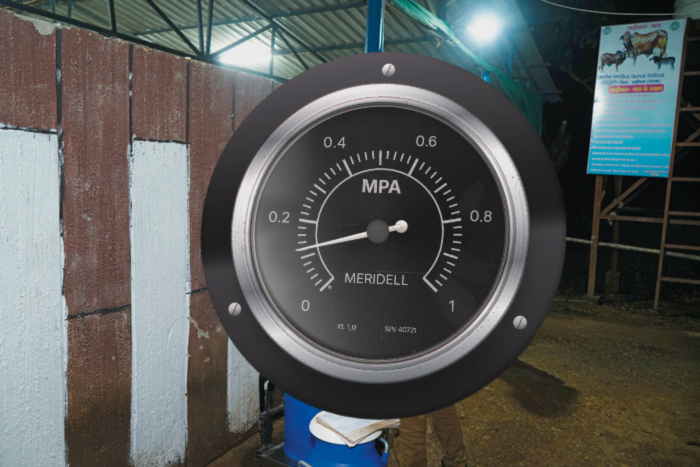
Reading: 0.12
